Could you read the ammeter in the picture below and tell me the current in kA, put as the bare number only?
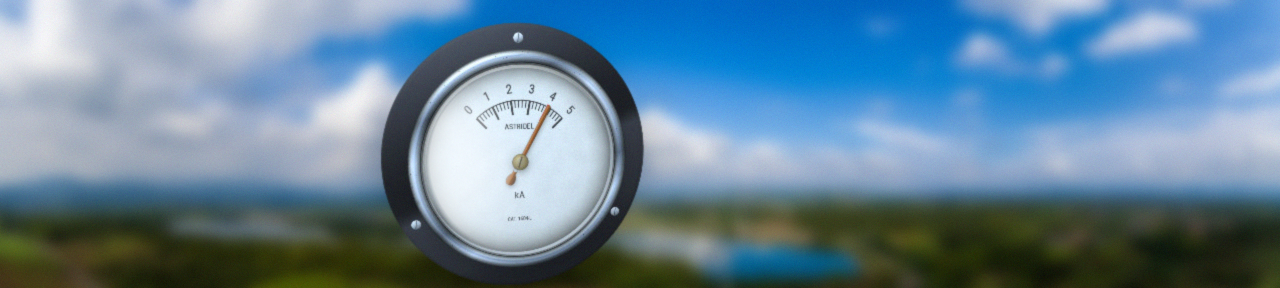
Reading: 4
